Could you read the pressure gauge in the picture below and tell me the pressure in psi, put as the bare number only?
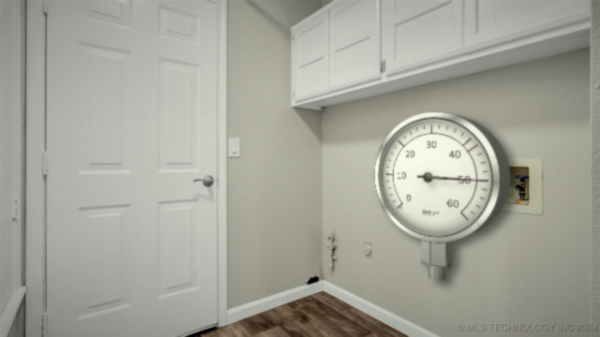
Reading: 50
